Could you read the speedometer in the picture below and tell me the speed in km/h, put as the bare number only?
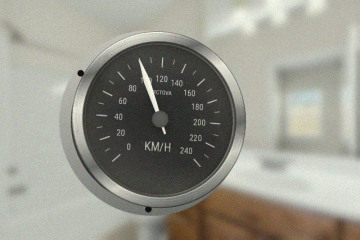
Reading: 100
